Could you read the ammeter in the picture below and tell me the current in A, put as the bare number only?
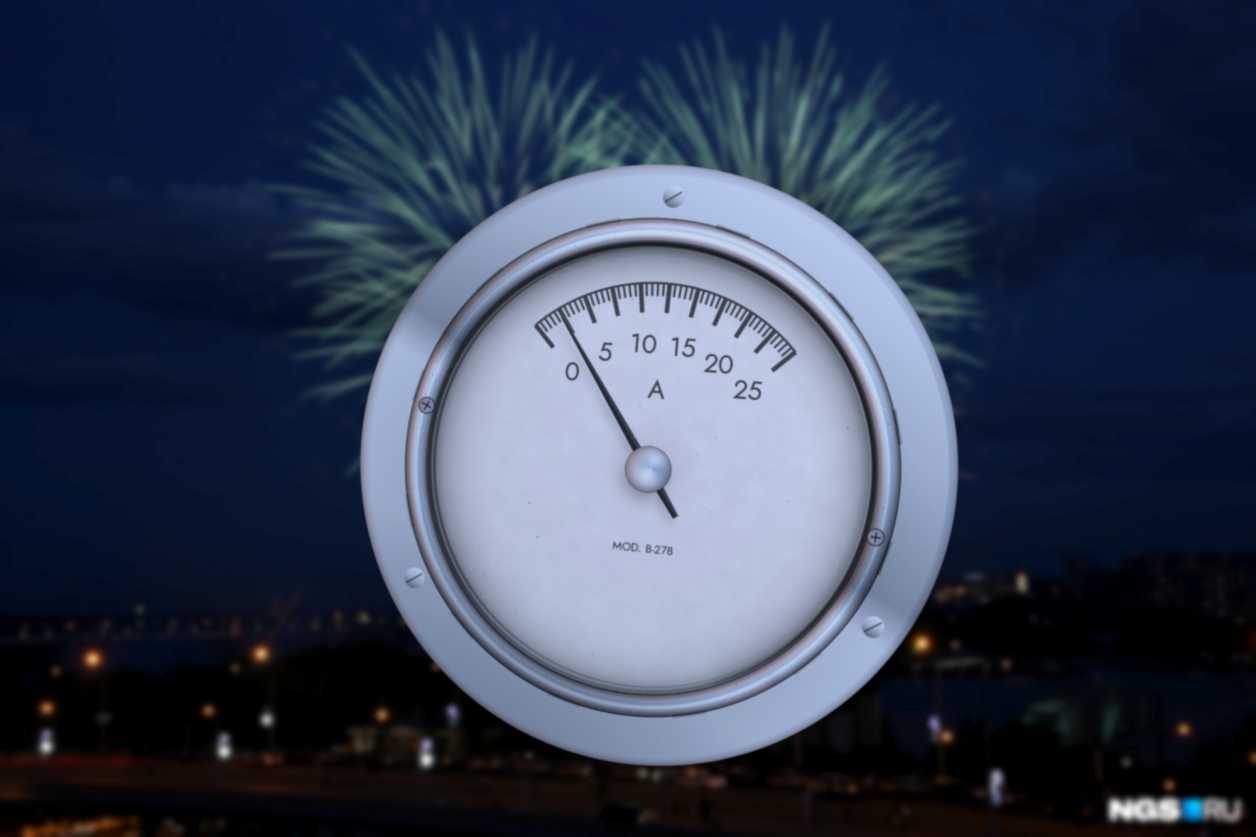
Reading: 2.5
